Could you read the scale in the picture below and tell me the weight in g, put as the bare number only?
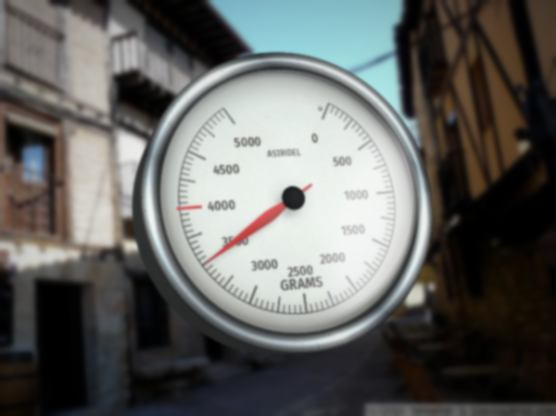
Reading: 3500
